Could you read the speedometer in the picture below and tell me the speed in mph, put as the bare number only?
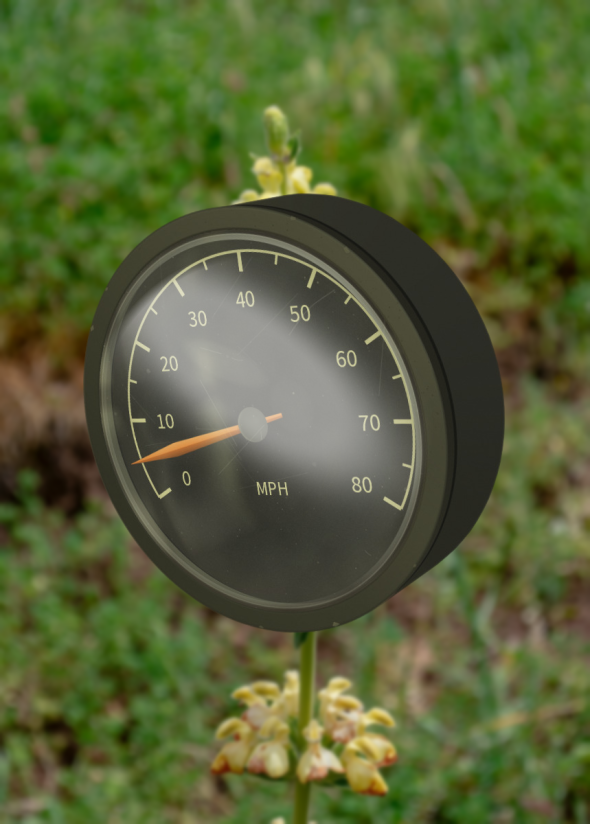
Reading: 5
